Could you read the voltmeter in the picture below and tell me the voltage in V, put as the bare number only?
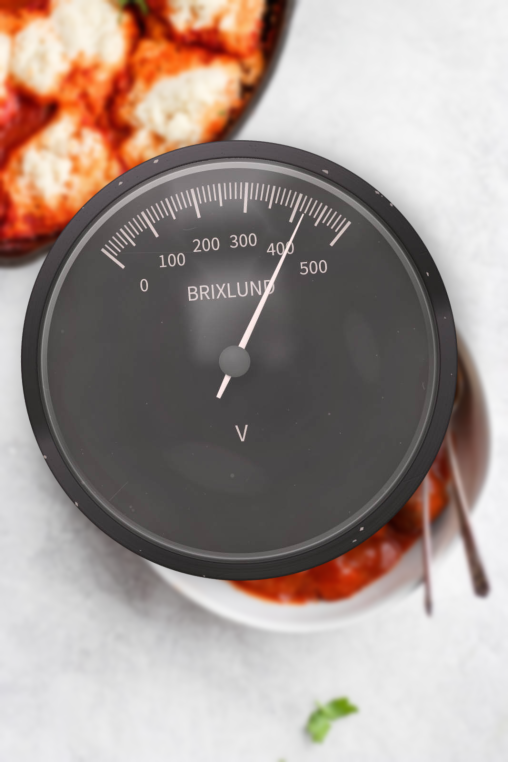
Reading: 420
